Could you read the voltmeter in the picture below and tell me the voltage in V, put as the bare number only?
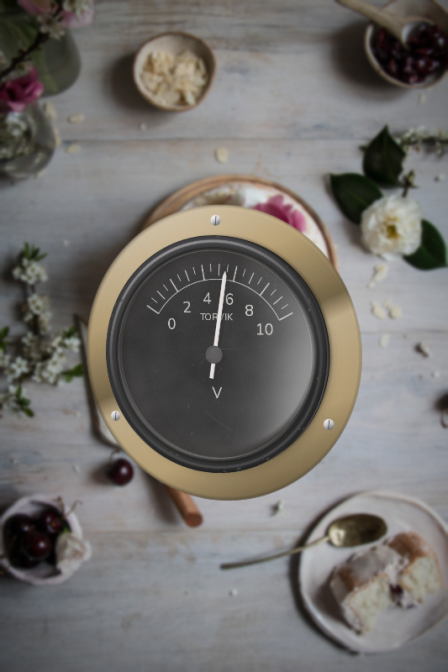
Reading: 5.5
